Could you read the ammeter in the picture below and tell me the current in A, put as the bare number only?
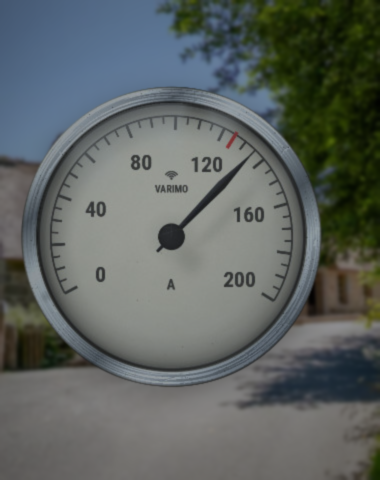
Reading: 135
